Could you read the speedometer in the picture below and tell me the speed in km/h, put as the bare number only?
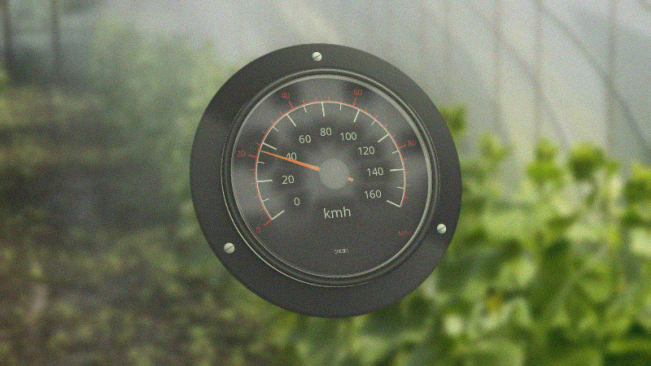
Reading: 35
